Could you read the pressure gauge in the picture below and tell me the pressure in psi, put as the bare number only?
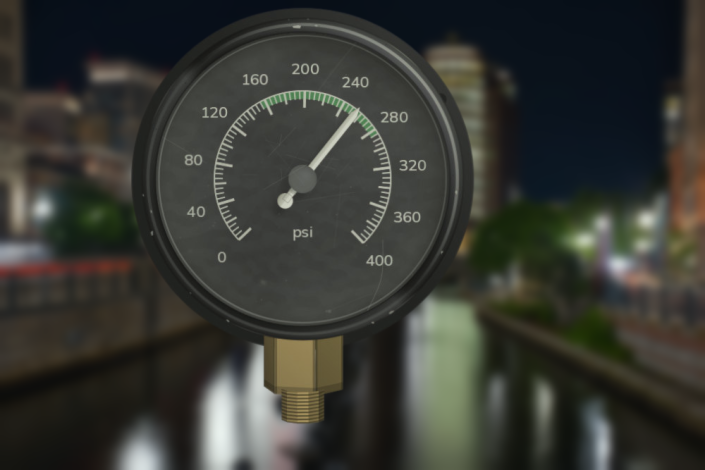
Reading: 255
